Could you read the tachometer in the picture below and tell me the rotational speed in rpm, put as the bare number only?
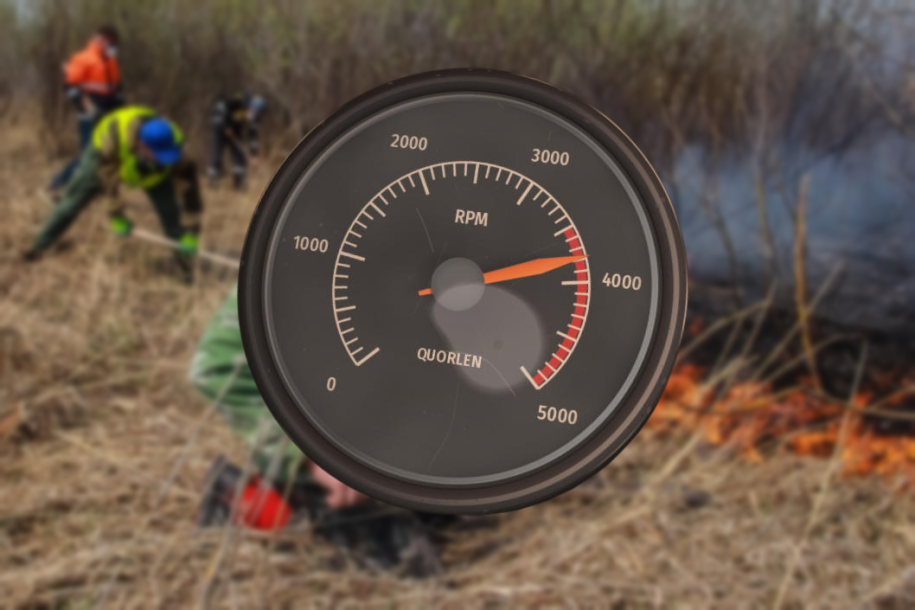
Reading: 3800
